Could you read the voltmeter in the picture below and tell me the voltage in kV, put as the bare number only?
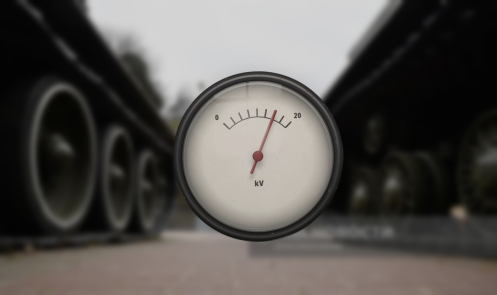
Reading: 15
